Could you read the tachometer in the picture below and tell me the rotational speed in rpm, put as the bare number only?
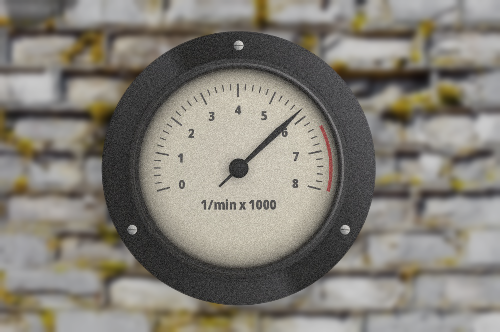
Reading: 5800
